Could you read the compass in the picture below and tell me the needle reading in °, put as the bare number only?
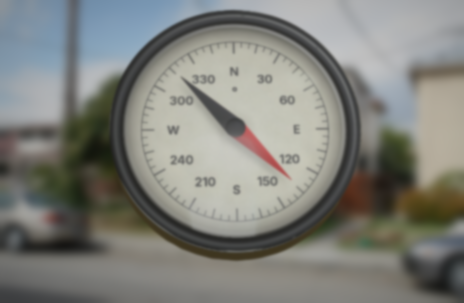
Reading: 135
